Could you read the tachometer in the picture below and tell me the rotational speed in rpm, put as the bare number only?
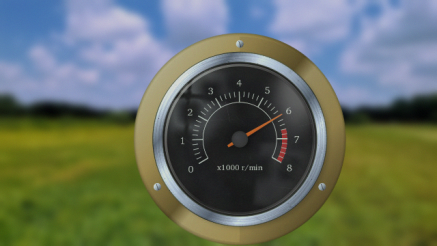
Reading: 6000
